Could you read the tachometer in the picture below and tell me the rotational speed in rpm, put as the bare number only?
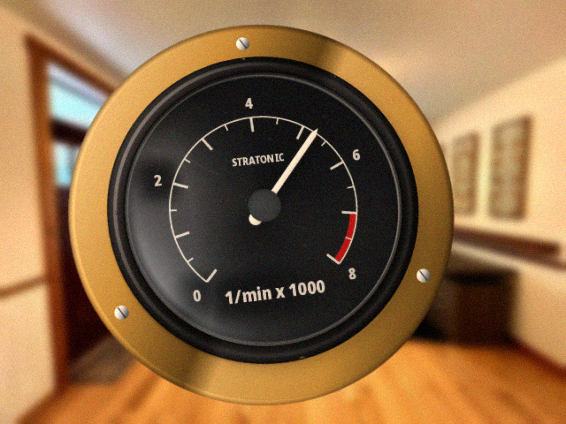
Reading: 5250
